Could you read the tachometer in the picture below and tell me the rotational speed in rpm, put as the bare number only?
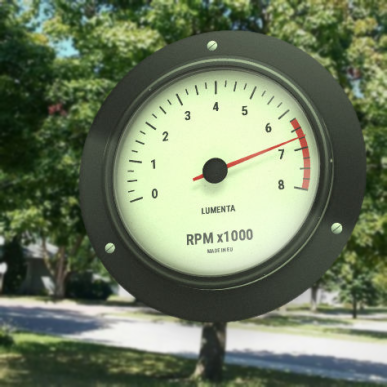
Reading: 6750
